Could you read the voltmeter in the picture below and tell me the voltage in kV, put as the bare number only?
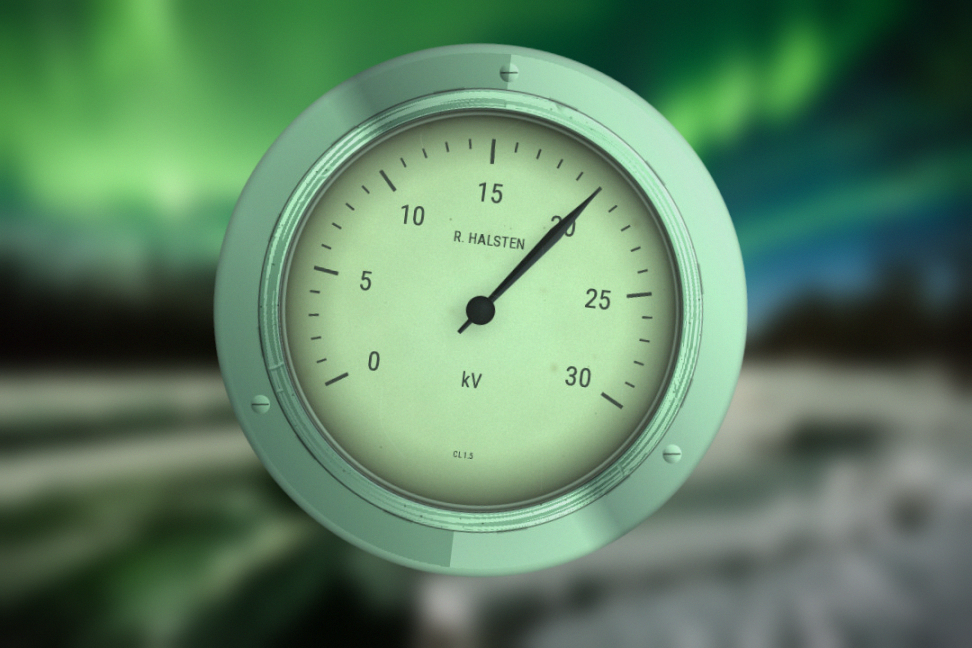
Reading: 20
